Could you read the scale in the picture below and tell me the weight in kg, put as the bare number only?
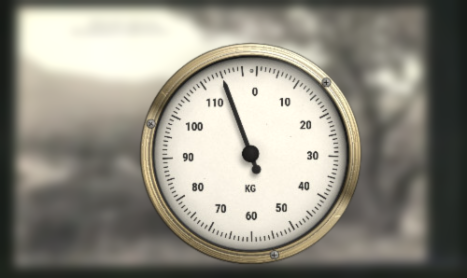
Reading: 115
